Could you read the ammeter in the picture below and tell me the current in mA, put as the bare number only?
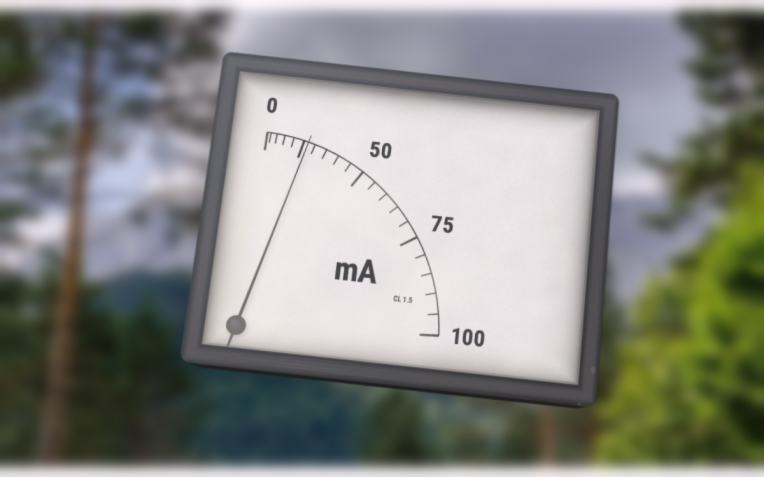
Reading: 27.5
